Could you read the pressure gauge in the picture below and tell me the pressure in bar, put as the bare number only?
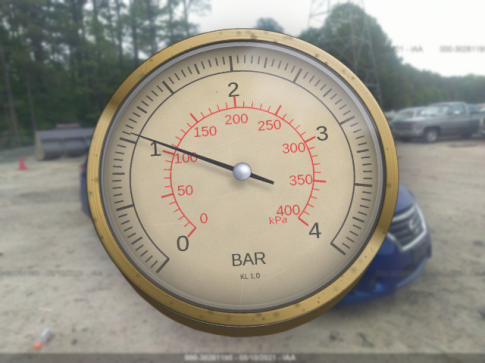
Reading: 1.05
